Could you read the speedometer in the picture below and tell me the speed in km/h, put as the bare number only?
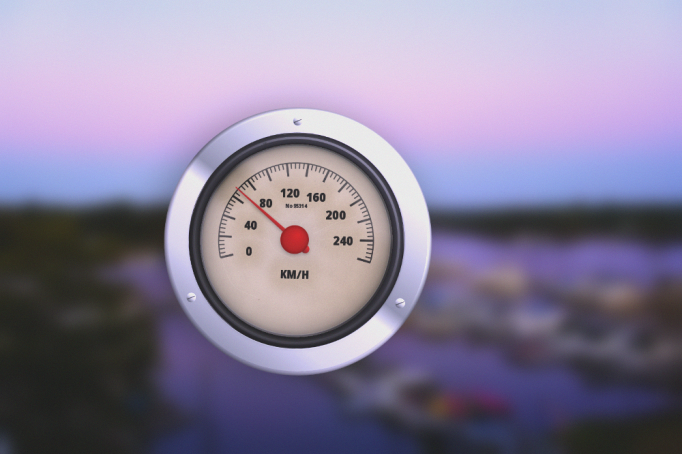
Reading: 68
